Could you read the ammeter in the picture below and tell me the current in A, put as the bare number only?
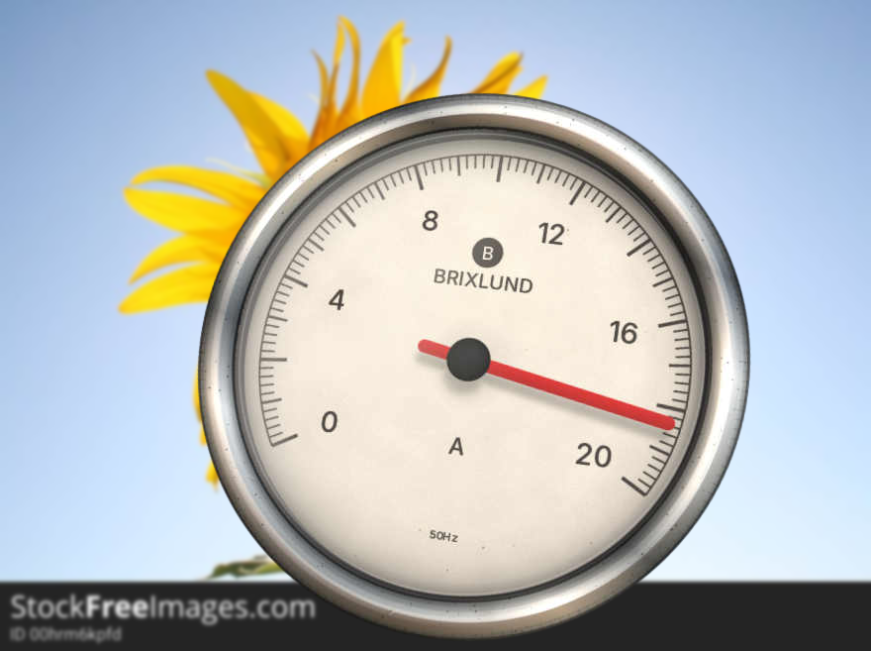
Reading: 18.4
